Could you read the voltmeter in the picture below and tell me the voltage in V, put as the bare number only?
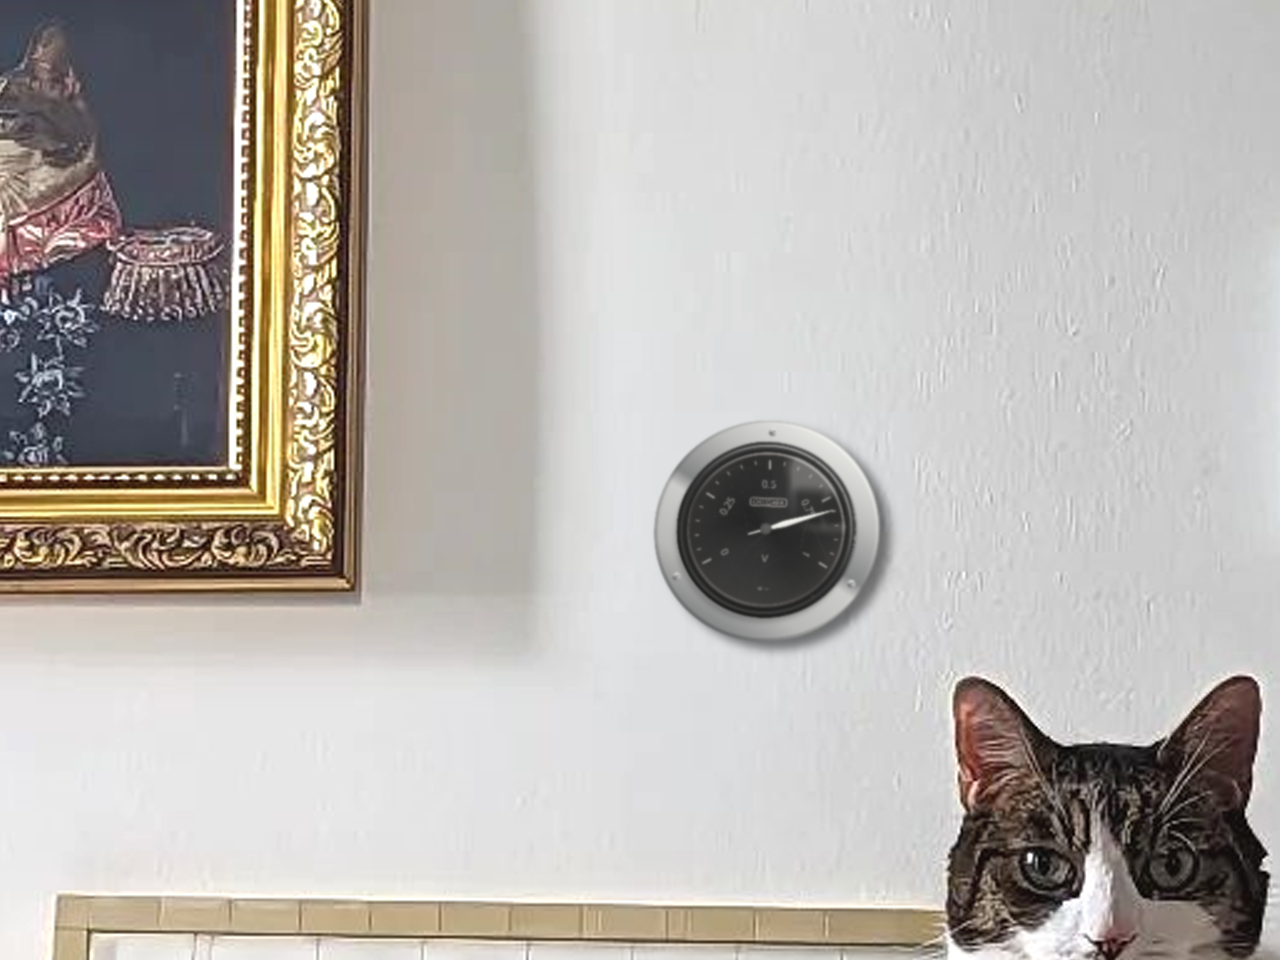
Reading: 0.8
